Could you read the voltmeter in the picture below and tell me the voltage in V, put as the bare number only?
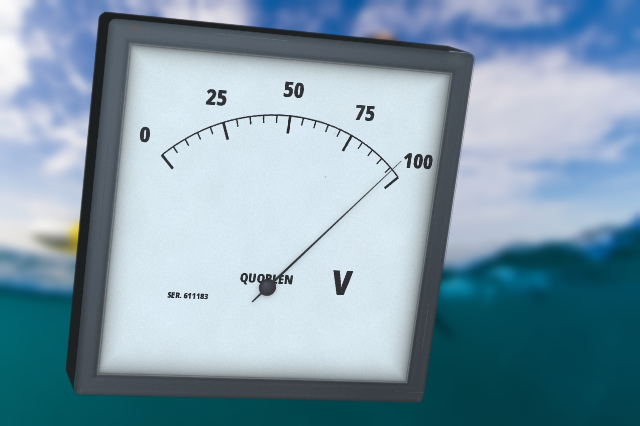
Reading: 95
